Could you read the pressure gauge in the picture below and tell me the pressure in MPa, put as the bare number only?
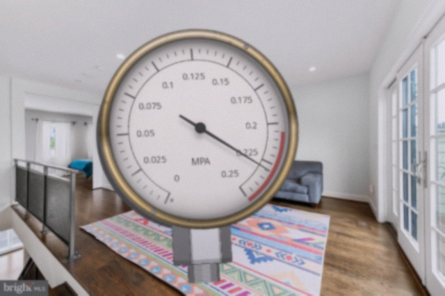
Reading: 0.23
